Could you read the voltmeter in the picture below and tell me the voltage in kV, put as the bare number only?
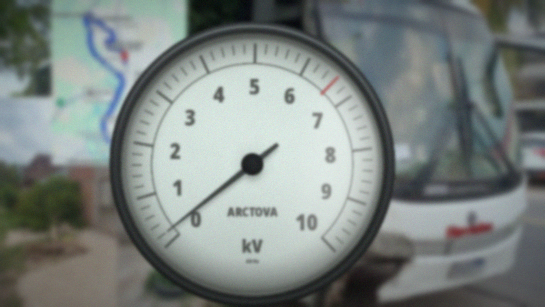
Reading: 0.2
